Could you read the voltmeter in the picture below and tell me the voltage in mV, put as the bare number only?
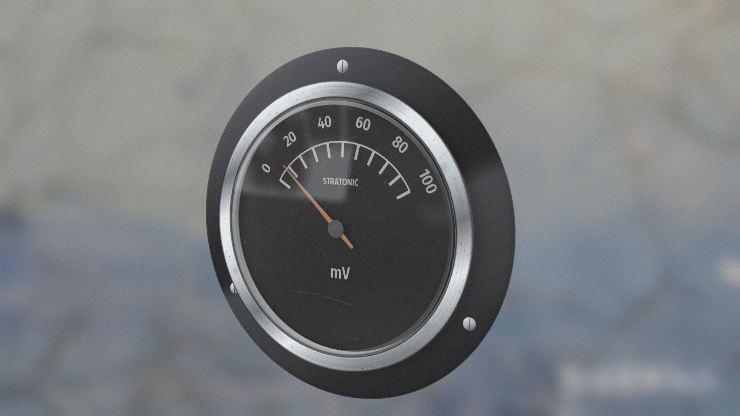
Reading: 10
